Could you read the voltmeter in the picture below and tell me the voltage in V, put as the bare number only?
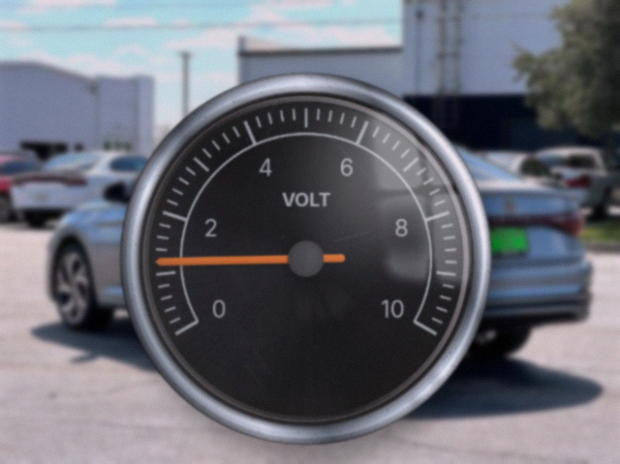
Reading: 1.2
